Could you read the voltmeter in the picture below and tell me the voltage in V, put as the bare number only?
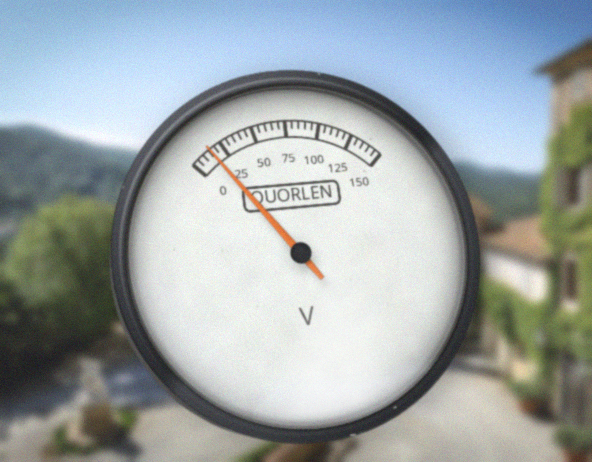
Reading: 15
